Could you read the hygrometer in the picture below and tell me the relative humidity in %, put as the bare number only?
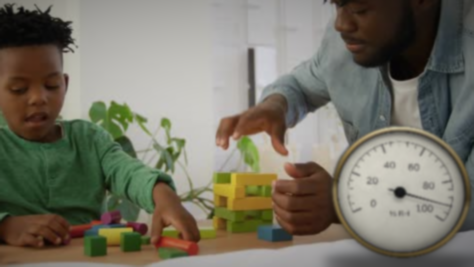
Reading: 92
